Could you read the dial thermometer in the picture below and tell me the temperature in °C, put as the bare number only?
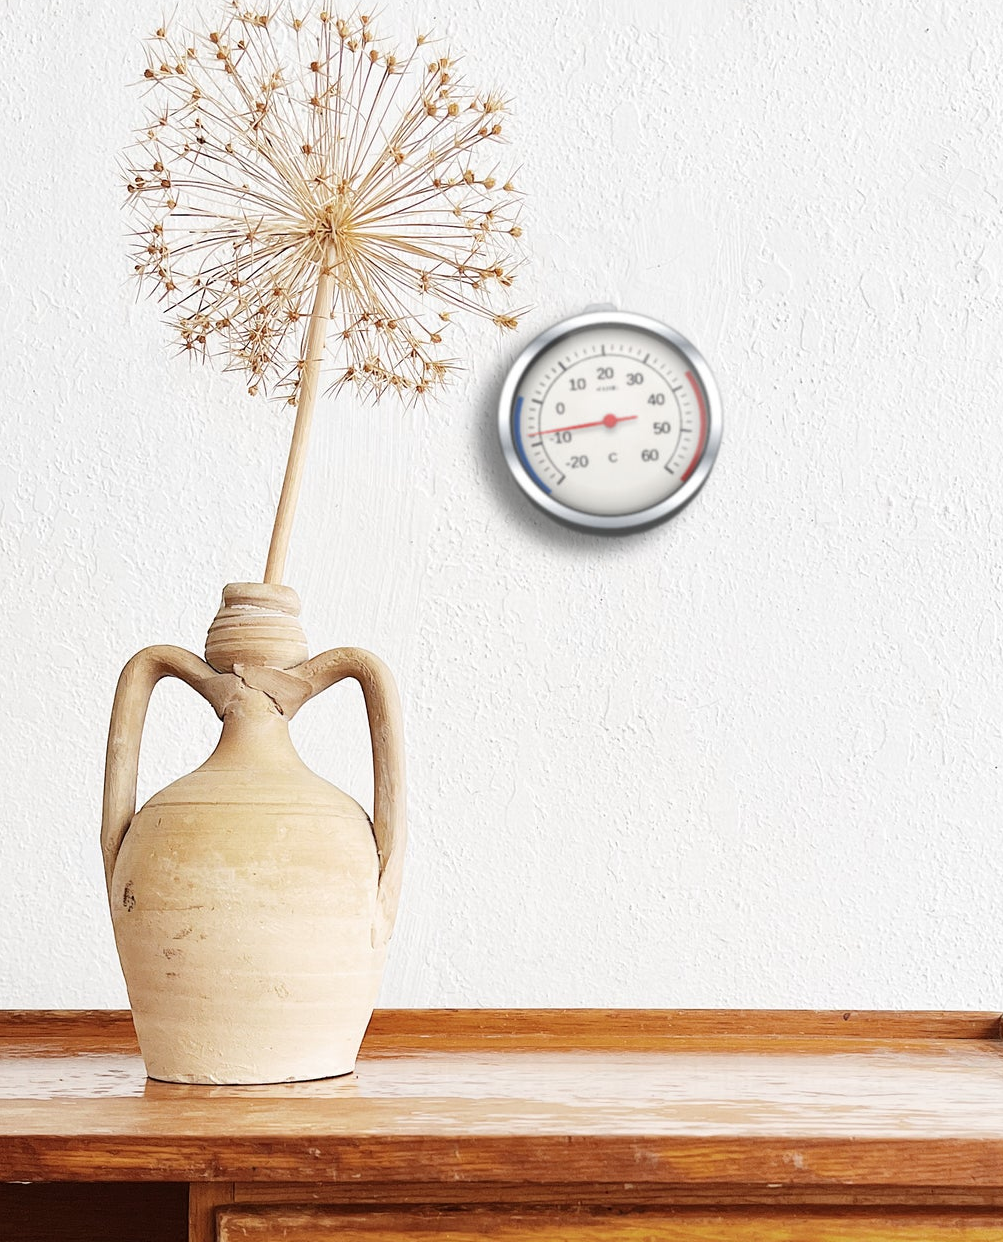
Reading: -8
